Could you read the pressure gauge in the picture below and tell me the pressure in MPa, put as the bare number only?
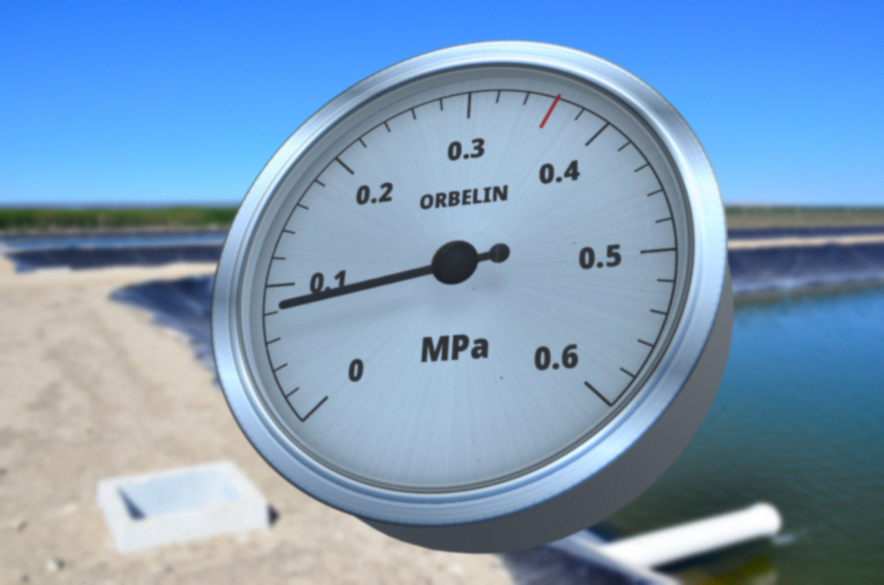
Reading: 0.08
